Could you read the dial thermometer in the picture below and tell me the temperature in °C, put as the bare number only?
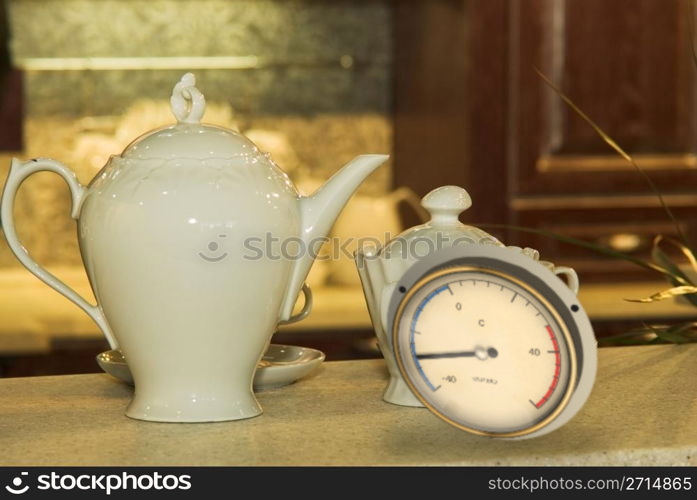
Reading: -28
